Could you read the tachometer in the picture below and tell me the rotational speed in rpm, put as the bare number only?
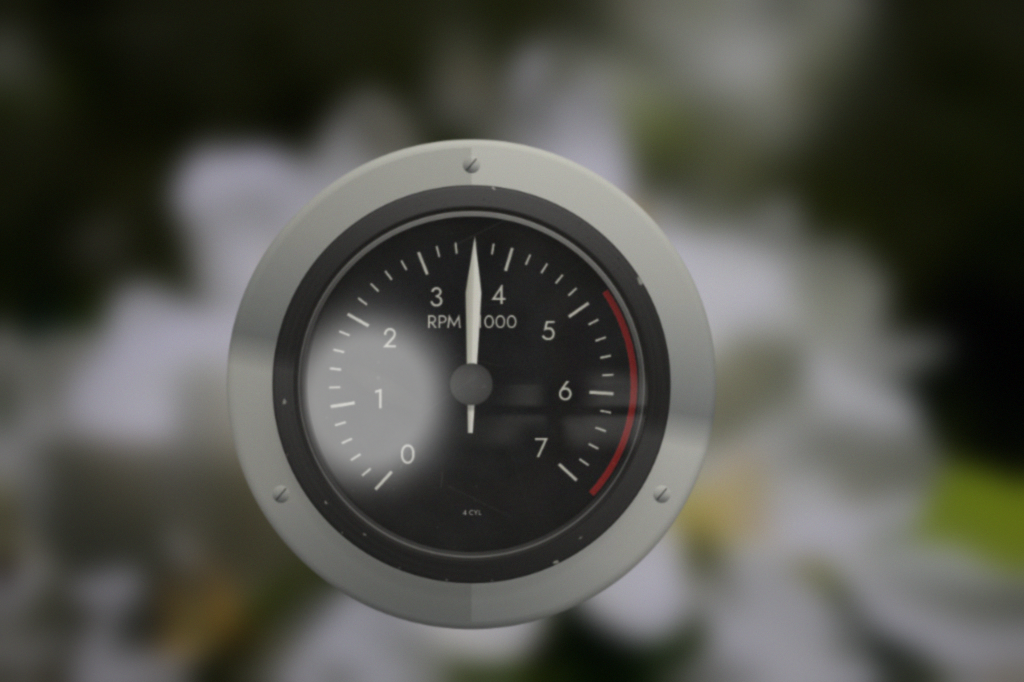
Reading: 3600
